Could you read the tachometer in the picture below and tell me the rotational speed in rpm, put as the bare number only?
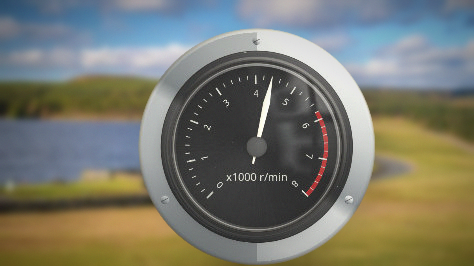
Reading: 4400
